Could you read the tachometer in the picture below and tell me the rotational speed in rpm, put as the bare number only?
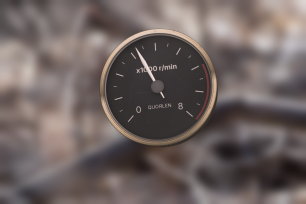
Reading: 3250
